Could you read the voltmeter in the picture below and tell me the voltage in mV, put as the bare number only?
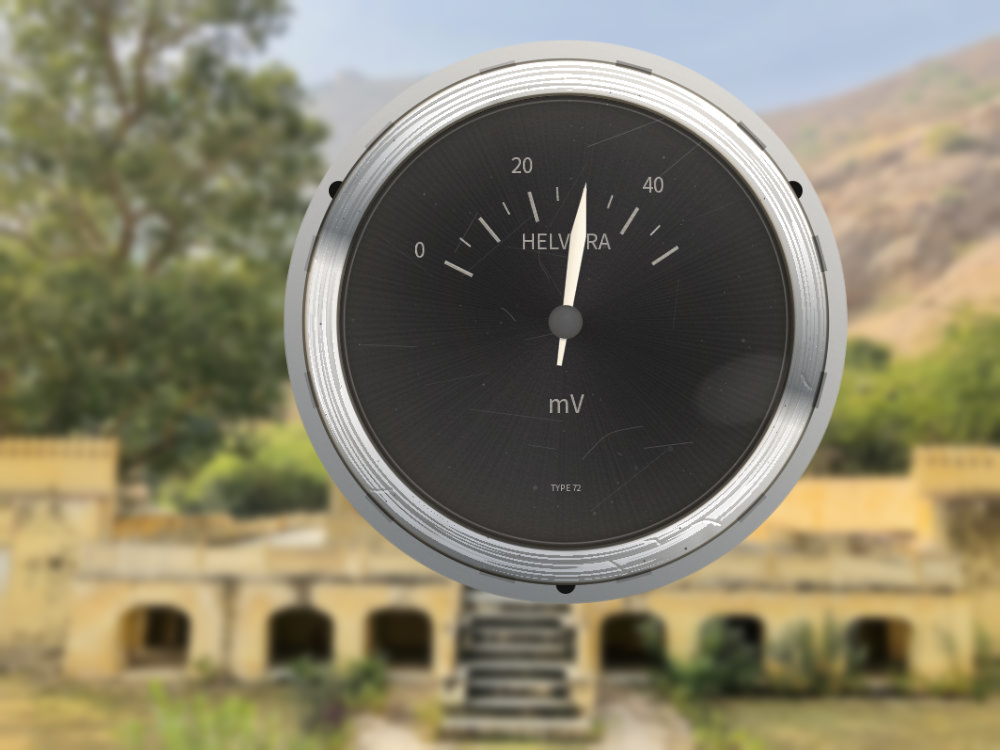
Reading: 30
